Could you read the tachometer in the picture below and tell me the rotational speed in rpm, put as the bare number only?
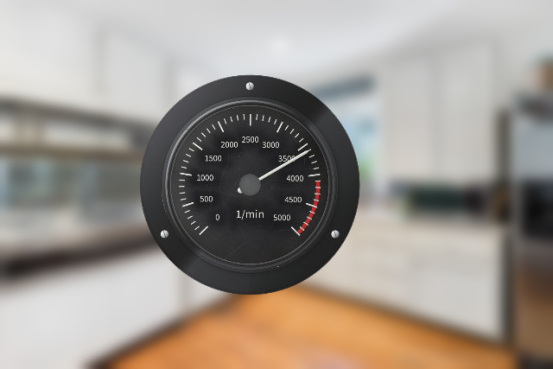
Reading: 3600
